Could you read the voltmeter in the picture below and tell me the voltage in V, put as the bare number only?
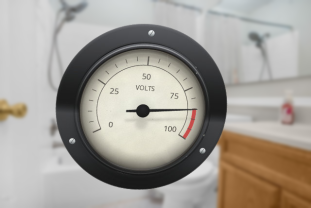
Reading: 85
